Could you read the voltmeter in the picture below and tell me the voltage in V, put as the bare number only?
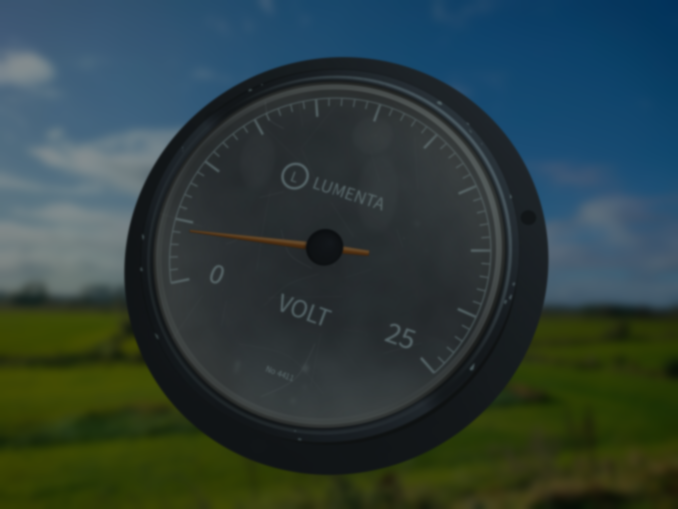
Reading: 2
